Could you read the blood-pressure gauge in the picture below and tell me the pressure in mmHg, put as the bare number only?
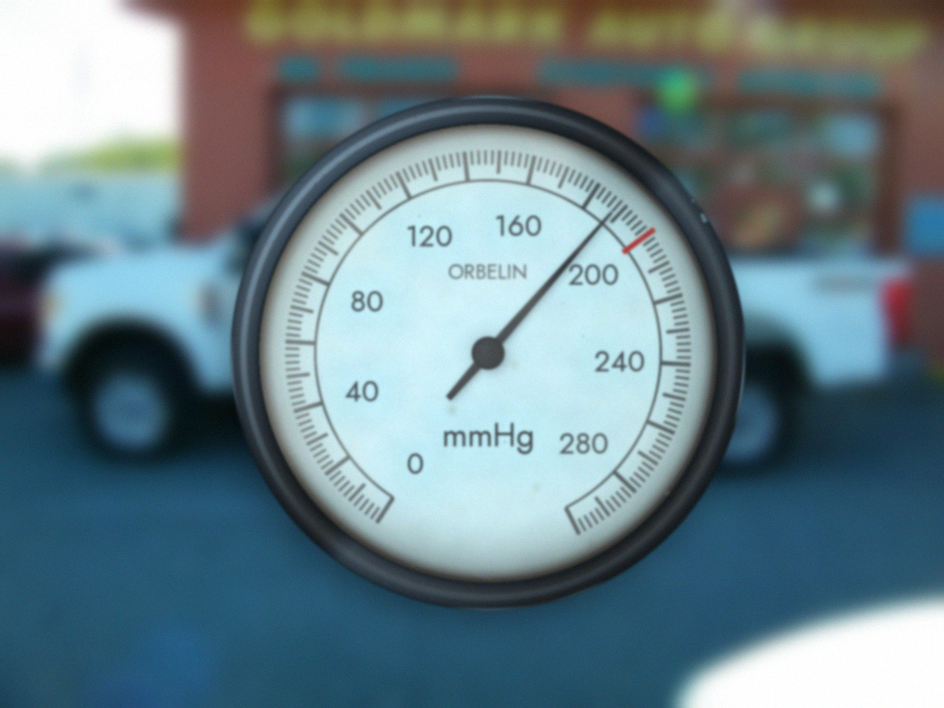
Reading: 188
